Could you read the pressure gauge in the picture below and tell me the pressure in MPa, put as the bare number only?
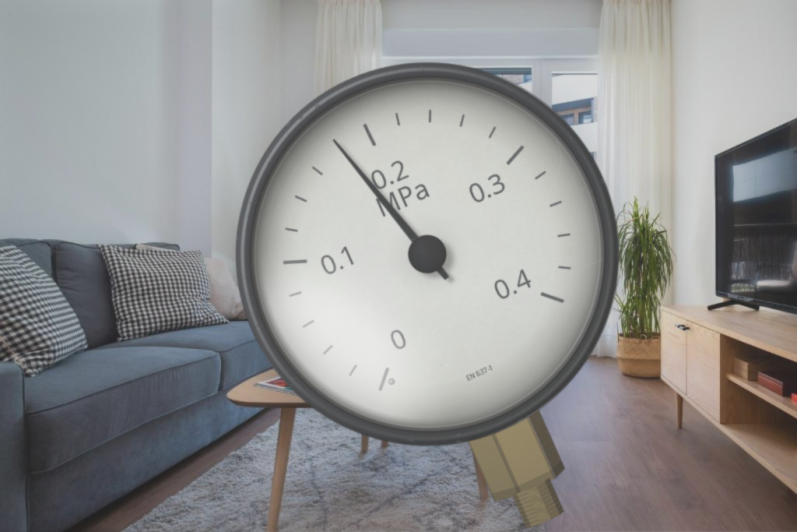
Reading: 0.18
